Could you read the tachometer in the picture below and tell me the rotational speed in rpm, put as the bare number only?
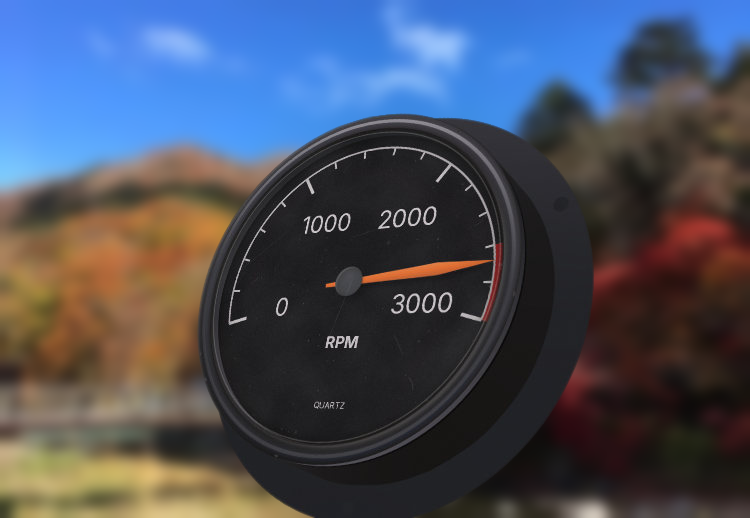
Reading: 2700
